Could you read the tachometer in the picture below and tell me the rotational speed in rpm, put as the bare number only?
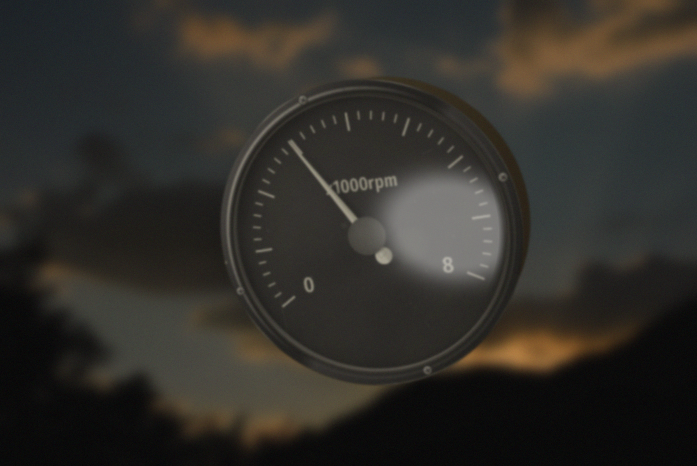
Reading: 3000
